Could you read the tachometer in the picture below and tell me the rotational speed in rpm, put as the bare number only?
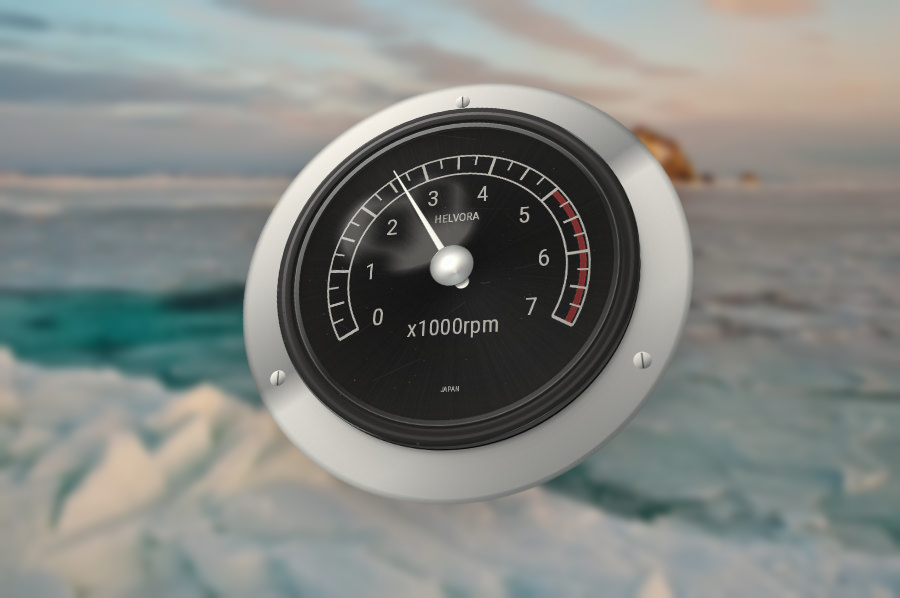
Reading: 2625
